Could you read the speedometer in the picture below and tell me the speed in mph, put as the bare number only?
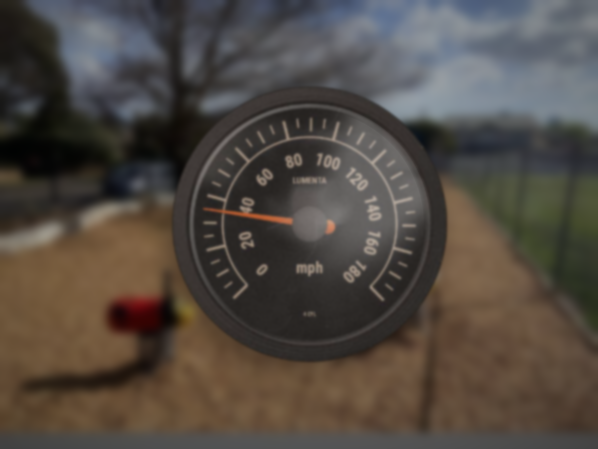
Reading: 35
